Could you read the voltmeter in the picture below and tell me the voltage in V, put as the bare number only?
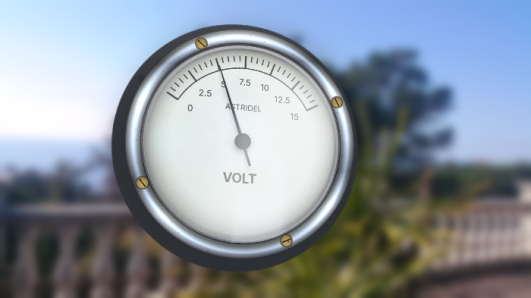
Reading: 5
